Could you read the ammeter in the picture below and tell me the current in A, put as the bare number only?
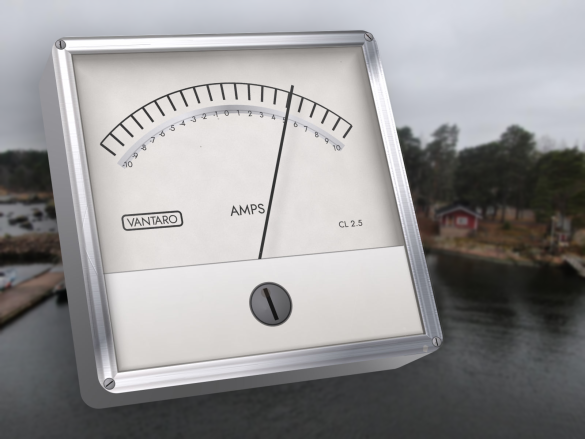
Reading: 5
